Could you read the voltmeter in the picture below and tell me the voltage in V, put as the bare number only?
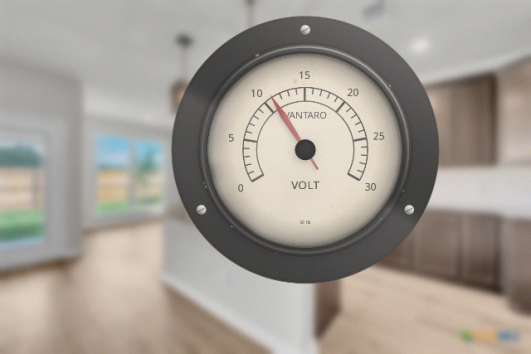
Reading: 11
